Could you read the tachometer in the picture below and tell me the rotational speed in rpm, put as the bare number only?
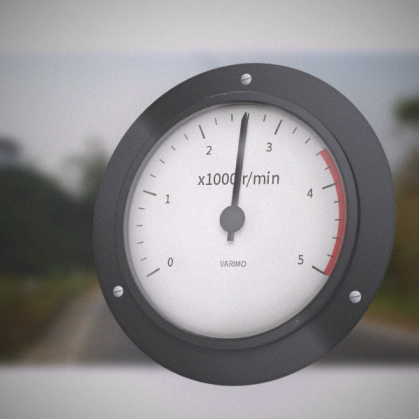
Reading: 2600
